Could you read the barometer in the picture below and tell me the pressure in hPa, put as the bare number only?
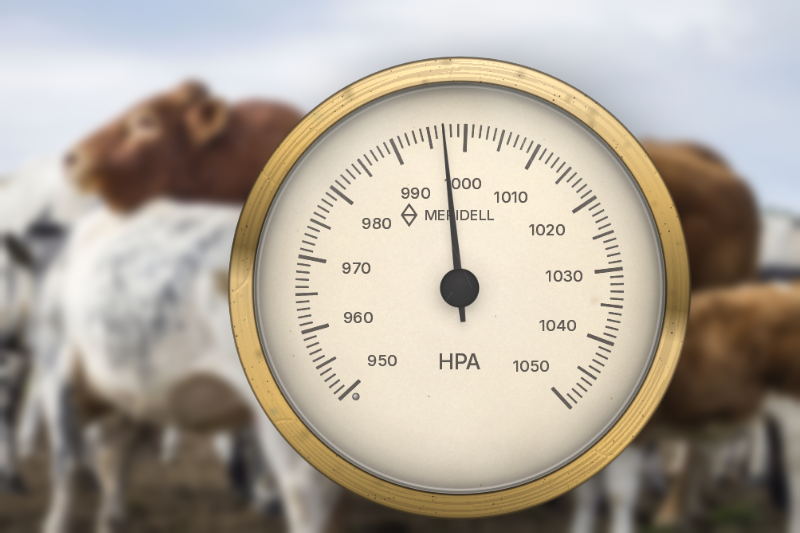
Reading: 997
